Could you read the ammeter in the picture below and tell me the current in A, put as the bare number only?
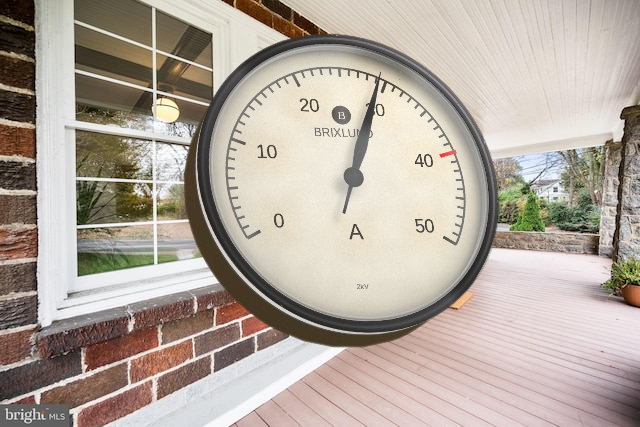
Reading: 29
